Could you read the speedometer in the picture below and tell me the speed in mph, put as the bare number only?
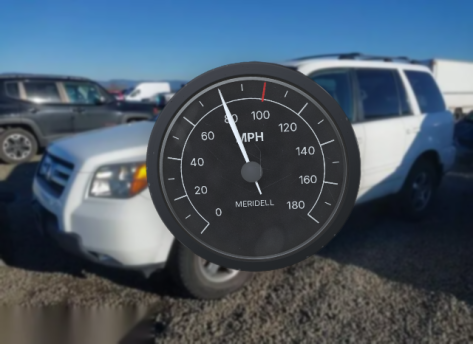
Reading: 80
